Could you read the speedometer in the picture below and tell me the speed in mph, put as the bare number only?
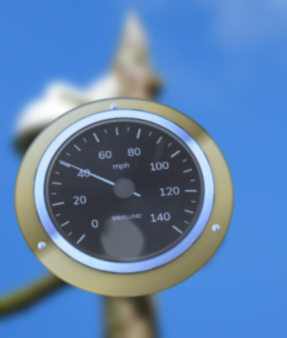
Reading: 40
